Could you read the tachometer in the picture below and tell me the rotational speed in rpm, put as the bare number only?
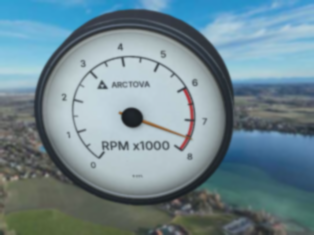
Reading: 7500
